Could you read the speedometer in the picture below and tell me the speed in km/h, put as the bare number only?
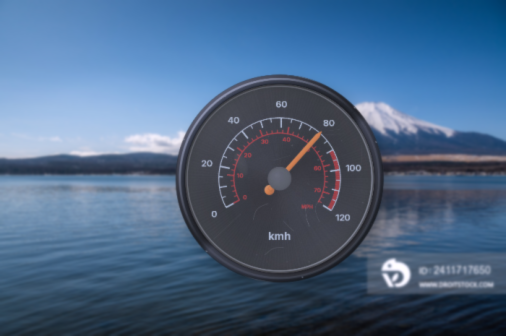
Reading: 80
